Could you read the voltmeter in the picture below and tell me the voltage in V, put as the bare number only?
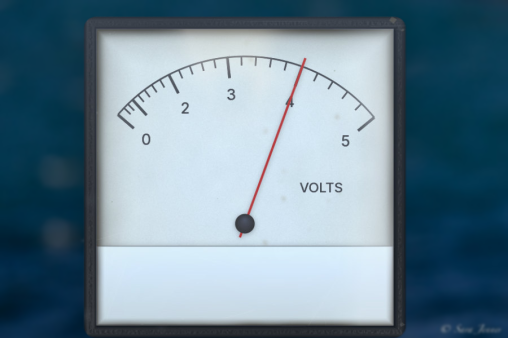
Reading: 4
